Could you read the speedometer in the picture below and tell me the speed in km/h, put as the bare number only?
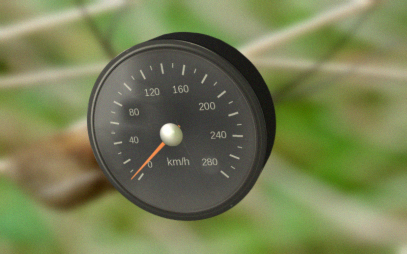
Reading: 5
